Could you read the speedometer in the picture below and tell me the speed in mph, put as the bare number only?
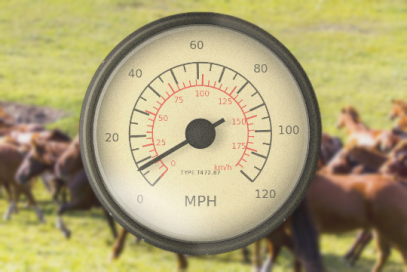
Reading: 7.5
